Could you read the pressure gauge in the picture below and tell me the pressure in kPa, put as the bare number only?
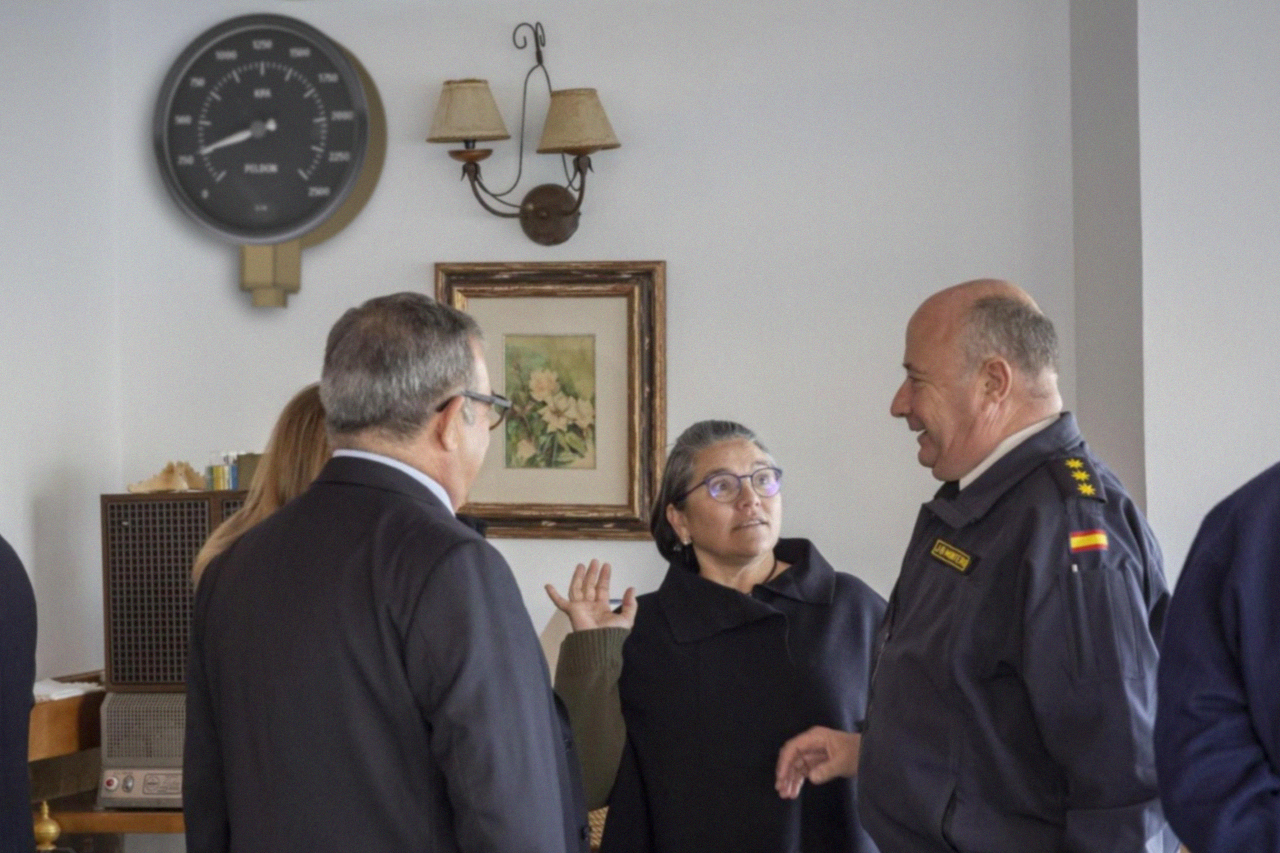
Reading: 250
